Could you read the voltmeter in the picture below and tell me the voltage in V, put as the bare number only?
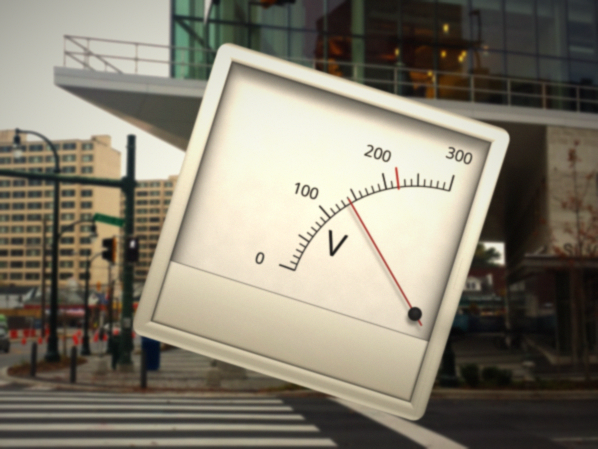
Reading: 140
